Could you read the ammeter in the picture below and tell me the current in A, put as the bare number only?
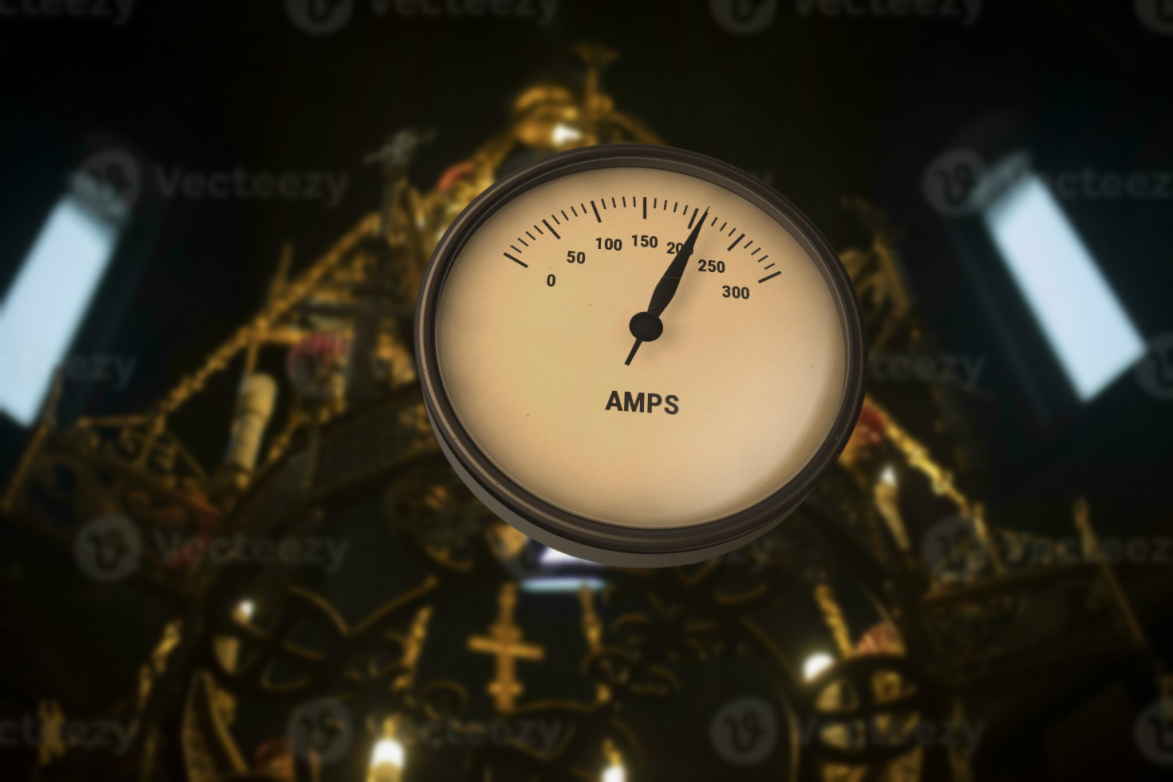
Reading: 210
